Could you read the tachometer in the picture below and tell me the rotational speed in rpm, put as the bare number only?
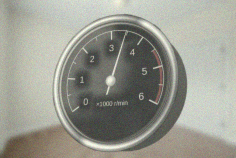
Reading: 3500
